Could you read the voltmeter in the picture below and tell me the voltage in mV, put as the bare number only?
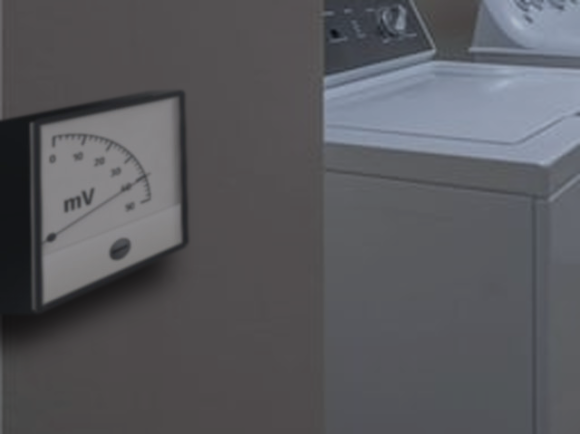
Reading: 40
